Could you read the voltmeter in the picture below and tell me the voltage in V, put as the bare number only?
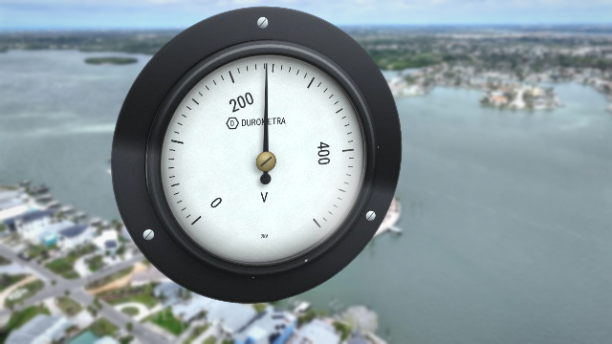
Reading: 240
